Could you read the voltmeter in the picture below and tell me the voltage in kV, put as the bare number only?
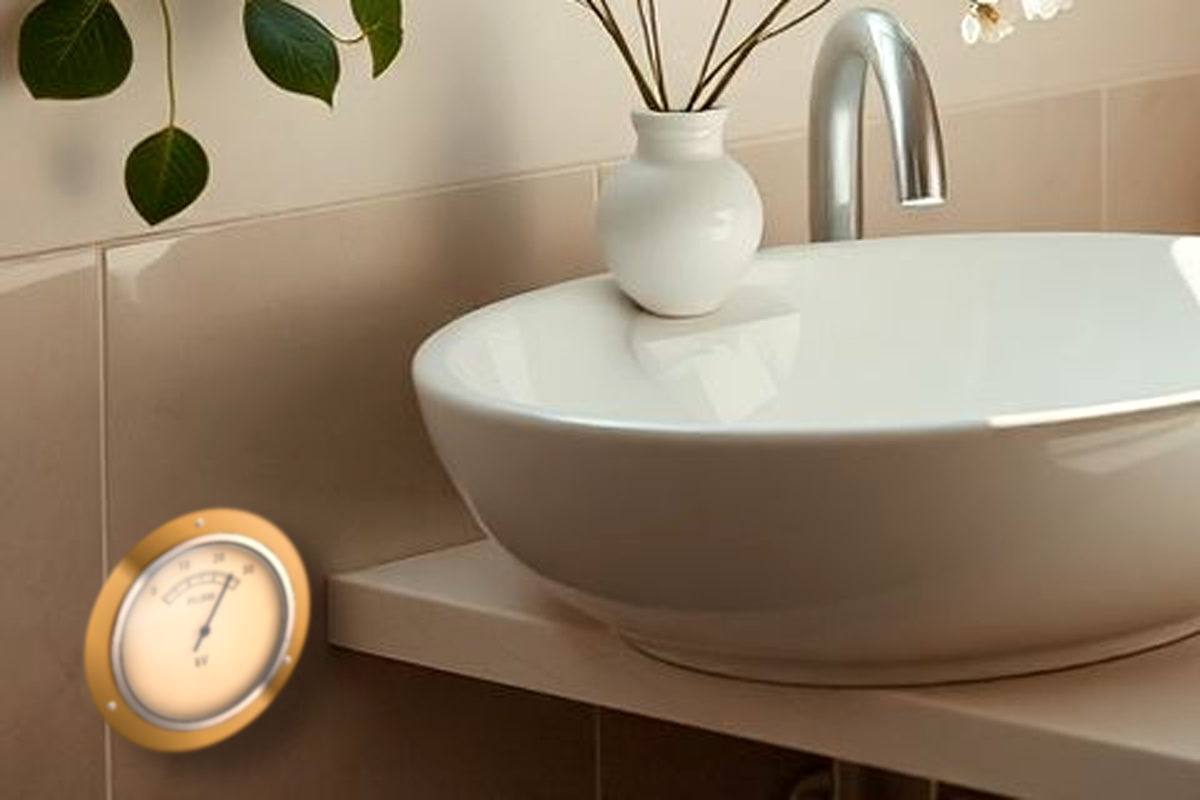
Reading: 25
